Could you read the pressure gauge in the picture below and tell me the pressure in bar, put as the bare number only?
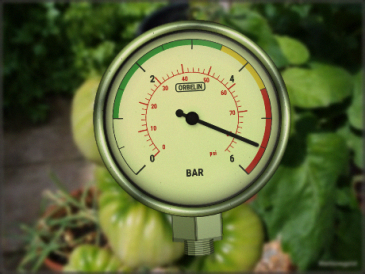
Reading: 5.5
